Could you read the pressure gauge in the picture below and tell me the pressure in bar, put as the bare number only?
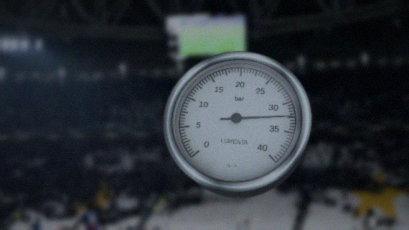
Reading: 32.5
